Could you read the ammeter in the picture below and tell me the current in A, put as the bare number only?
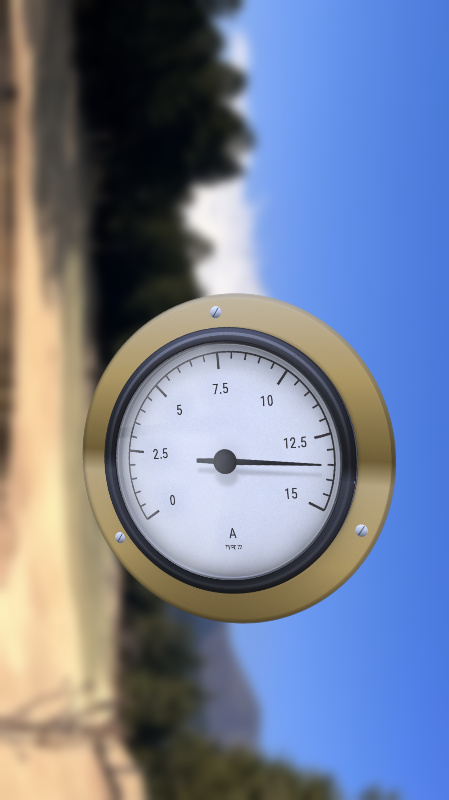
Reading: 13.5
